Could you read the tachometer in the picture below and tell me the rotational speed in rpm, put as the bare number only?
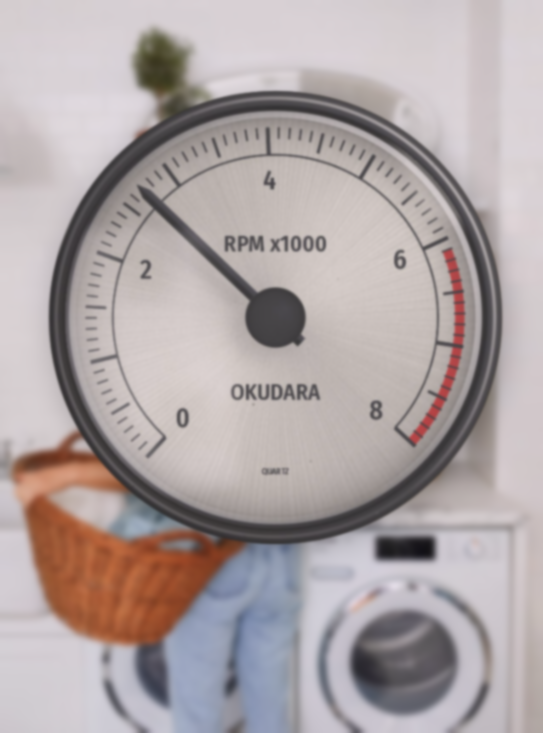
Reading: 2700
